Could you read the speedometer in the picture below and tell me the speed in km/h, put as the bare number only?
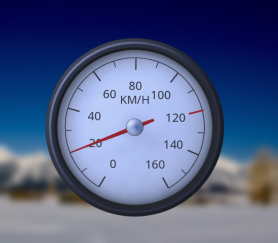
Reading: 20
